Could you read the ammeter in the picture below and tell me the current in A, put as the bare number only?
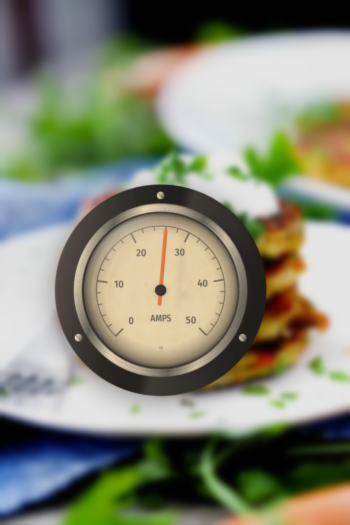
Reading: 26
